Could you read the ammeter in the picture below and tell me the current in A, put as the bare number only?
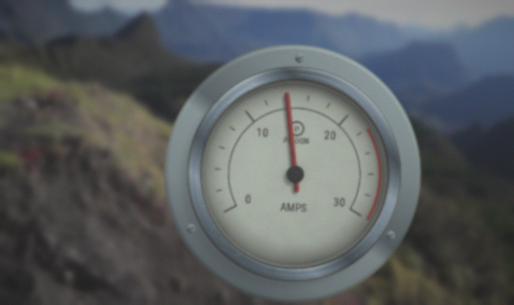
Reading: 14
